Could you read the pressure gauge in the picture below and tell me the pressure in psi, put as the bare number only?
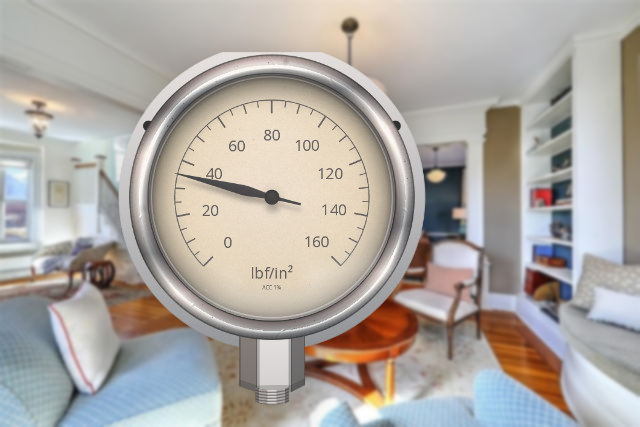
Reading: 35
